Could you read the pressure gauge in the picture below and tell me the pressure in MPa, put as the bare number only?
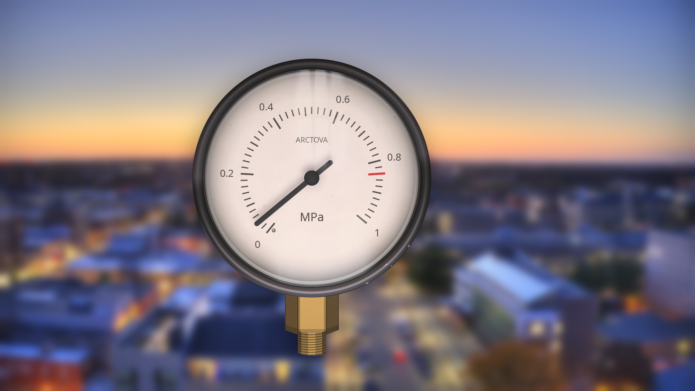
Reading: 0.04
